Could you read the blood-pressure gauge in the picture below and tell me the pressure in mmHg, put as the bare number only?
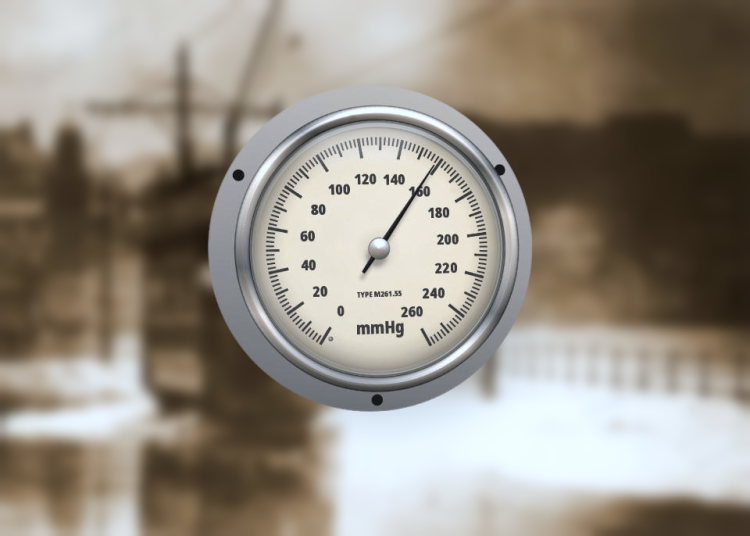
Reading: 158
